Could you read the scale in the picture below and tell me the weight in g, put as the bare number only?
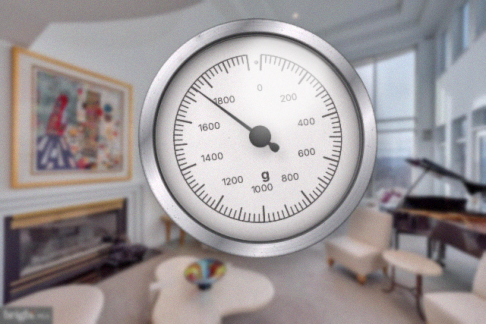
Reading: 1740
